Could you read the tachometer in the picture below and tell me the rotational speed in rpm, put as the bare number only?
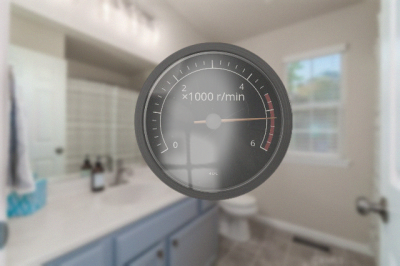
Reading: 5200
